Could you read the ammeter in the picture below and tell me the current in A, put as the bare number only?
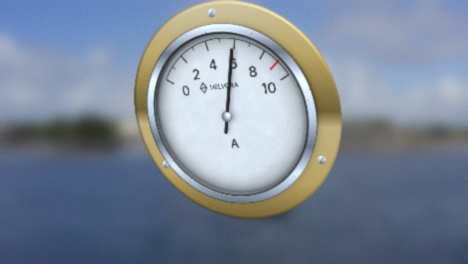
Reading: 6
